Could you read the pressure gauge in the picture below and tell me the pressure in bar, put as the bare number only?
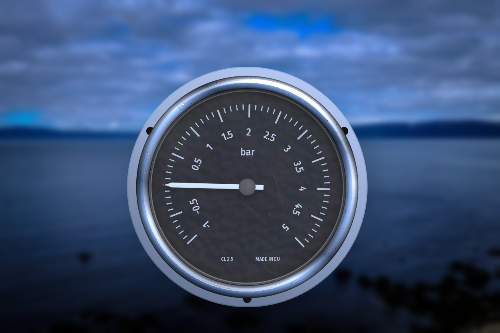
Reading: 0
